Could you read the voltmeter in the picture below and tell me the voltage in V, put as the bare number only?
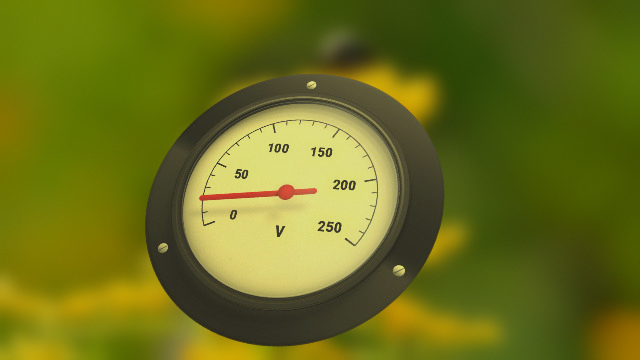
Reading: 20
